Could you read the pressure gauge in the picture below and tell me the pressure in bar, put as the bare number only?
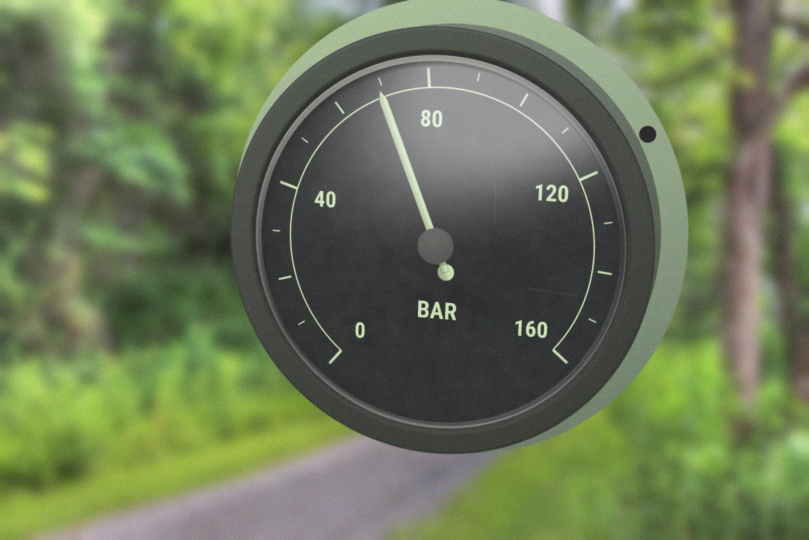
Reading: 70
